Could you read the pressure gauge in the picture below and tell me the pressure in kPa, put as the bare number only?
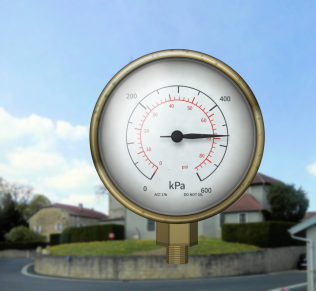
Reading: 475
